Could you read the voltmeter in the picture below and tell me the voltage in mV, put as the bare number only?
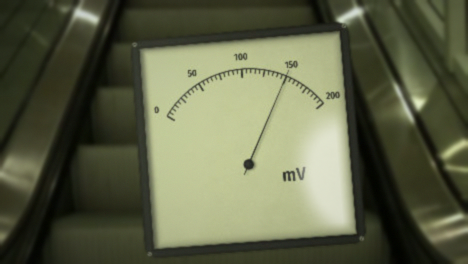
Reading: 150
